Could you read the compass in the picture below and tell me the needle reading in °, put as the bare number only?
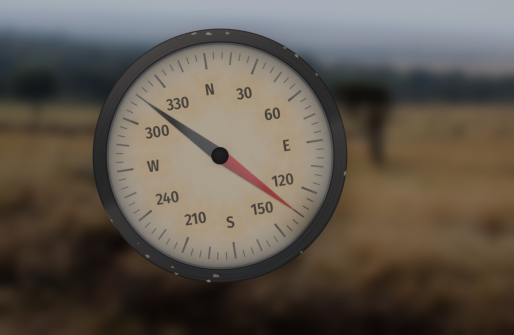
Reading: 135
